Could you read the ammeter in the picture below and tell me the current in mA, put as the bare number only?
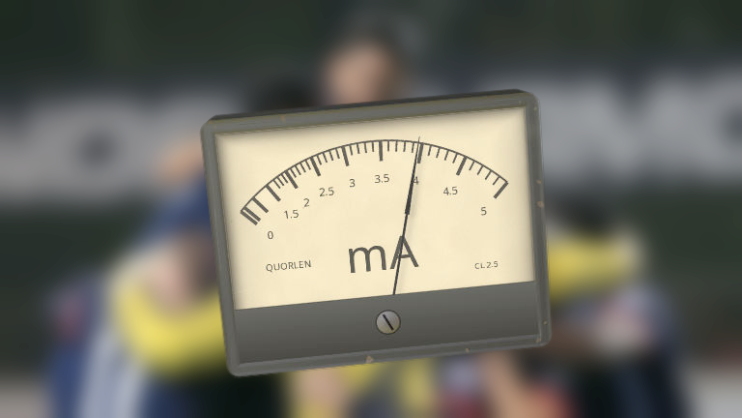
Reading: 3.95
